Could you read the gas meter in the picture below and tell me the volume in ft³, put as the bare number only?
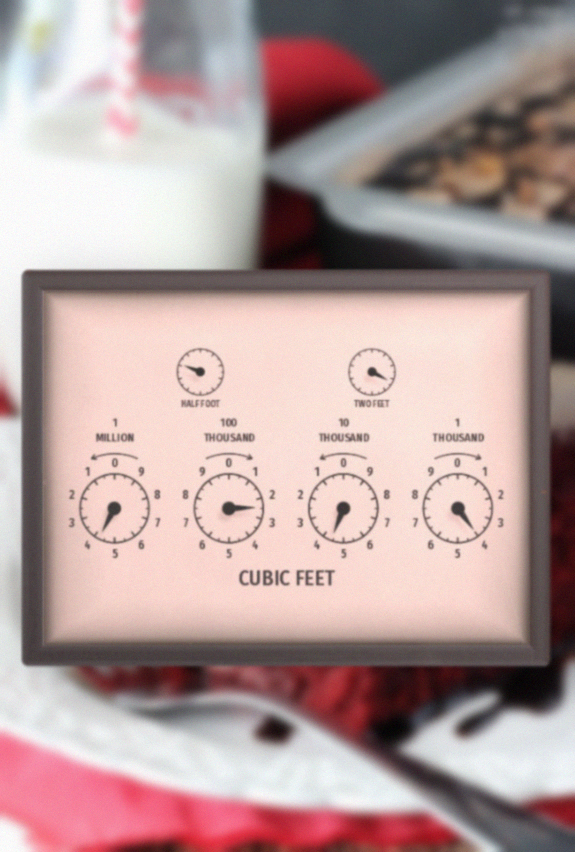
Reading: 424400
